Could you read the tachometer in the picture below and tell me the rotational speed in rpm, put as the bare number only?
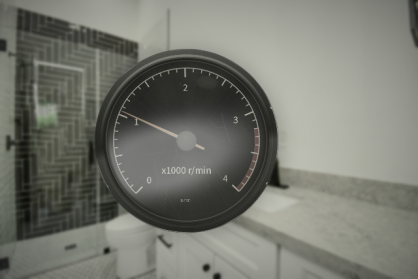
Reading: 1050
